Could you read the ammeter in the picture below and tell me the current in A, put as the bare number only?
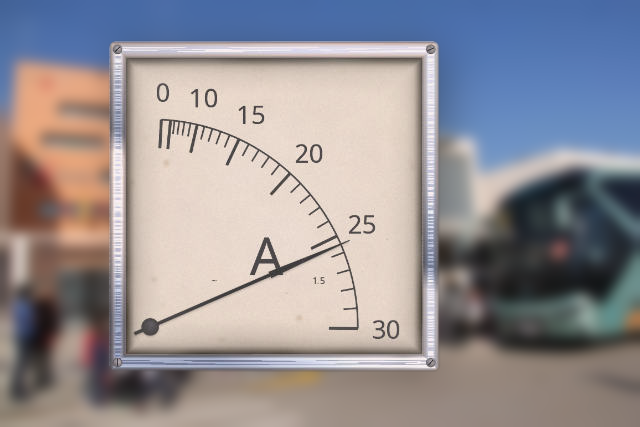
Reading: 25.5
